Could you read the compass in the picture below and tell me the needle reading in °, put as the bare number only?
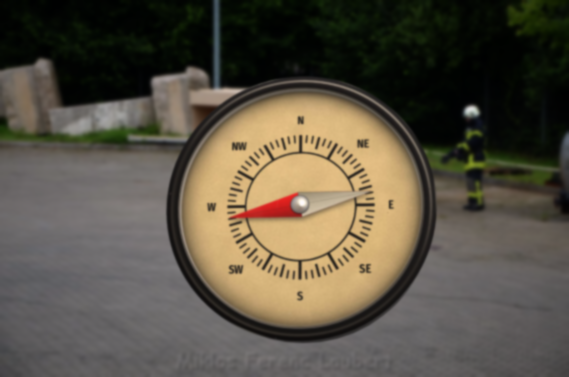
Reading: 260
